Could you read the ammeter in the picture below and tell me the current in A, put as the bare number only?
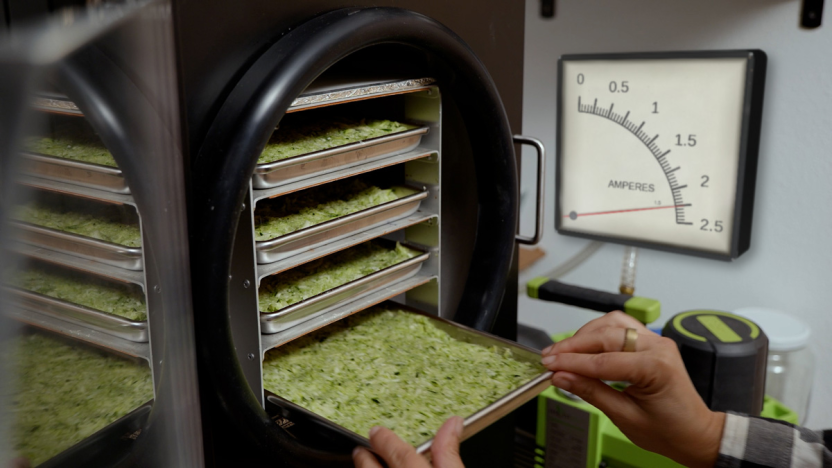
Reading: 2.25
